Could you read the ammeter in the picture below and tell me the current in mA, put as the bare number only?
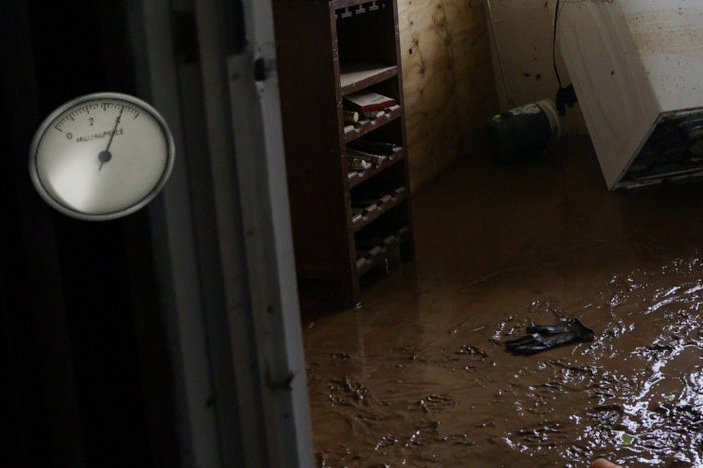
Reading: 4
